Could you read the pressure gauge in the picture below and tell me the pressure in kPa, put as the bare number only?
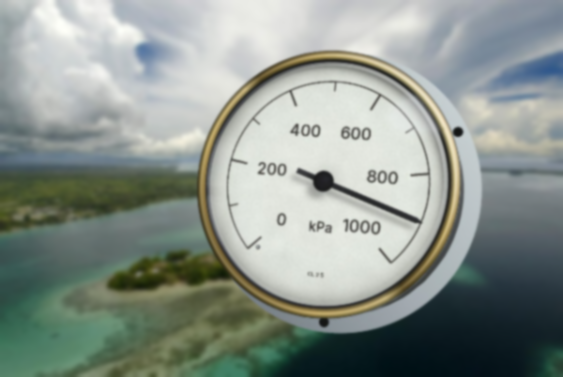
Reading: 900
